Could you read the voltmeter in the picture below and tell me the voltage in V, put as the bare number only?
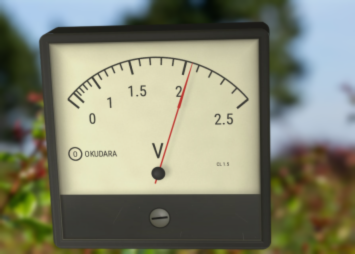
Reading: 2.05
